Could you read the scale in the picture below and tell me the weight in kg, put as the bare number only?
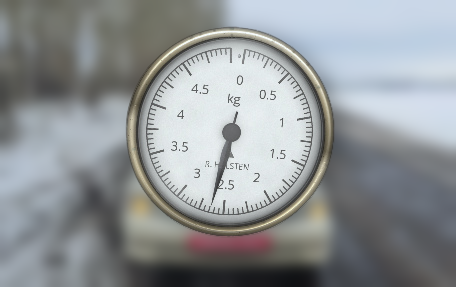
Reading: 2.65
